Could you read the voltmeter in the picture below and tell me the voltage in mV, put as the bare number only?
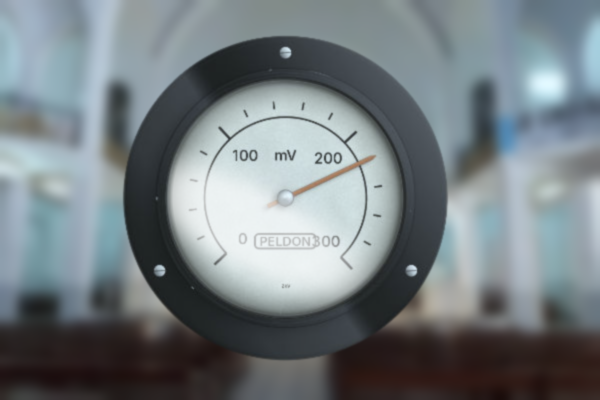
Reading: 220
